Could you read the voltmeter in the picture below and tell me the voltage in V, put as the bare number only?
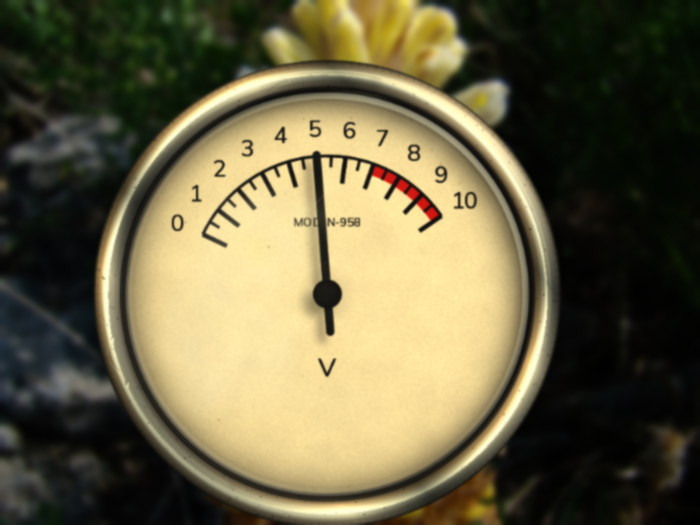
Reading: 5
